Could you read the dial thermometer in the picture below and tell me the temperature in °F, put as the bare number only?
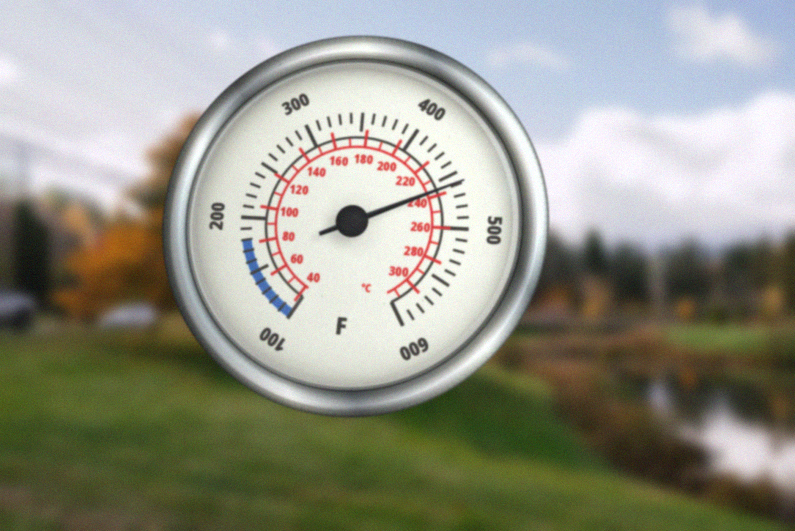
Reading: 460
